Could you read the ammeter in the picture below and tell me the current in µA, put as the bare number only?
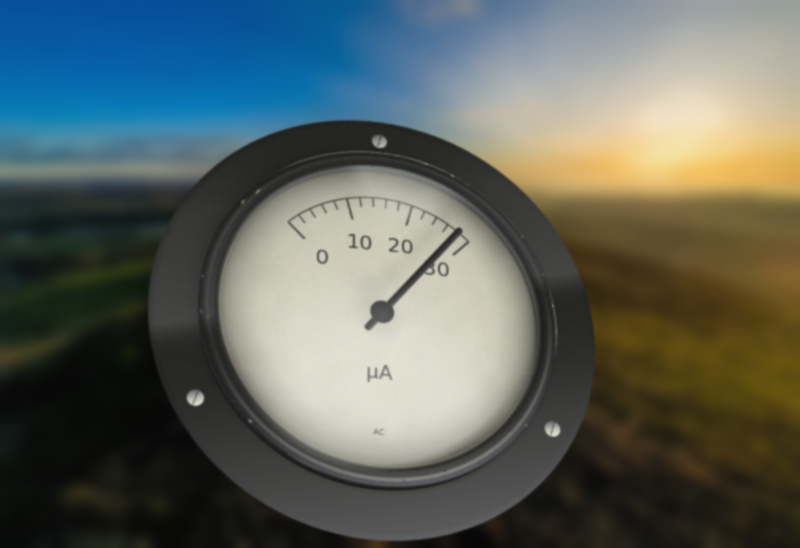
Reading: 28
